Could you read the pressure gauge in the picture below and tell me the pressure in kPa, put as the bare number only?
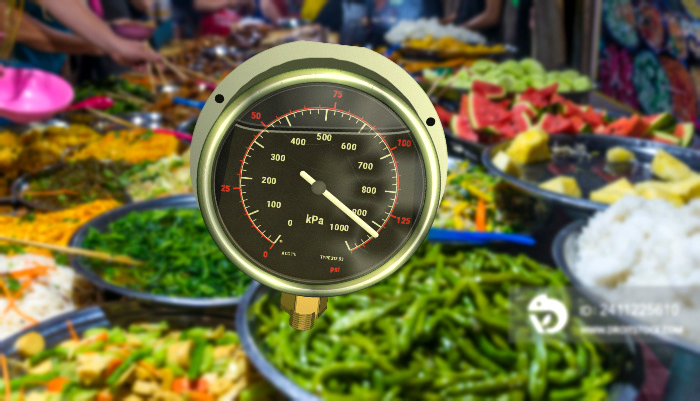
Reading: 920
